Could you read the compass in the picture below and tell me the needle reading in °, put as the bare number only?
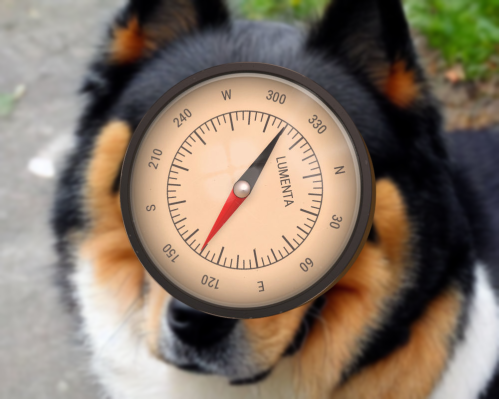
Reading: 135
